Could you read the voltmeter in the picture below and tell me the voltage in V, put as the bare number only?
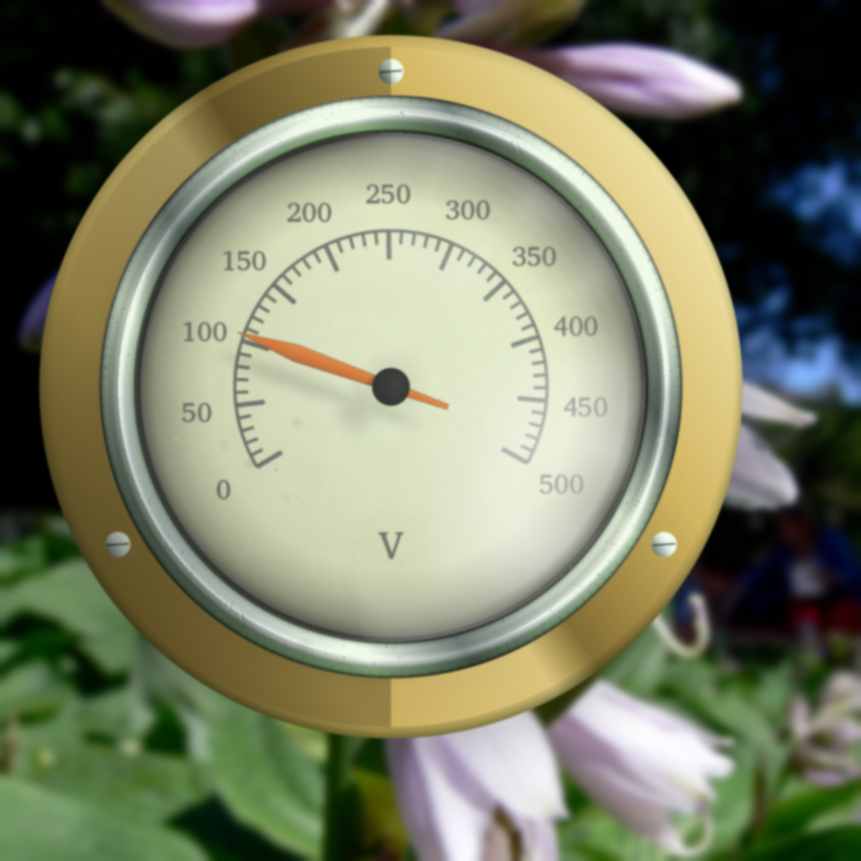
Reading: 105
